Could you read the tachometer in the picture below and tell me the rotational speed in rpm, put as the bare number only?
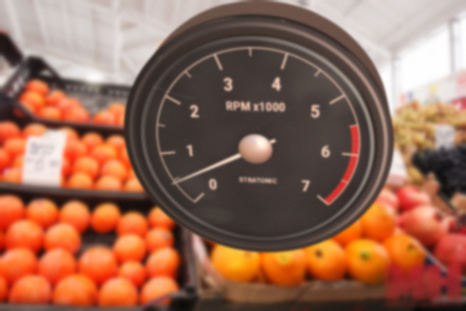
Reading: 500
